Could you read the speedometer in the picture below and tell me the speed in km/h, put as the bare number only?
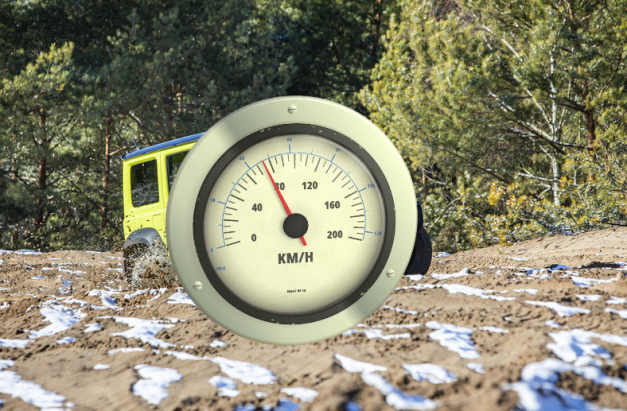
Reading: 75
